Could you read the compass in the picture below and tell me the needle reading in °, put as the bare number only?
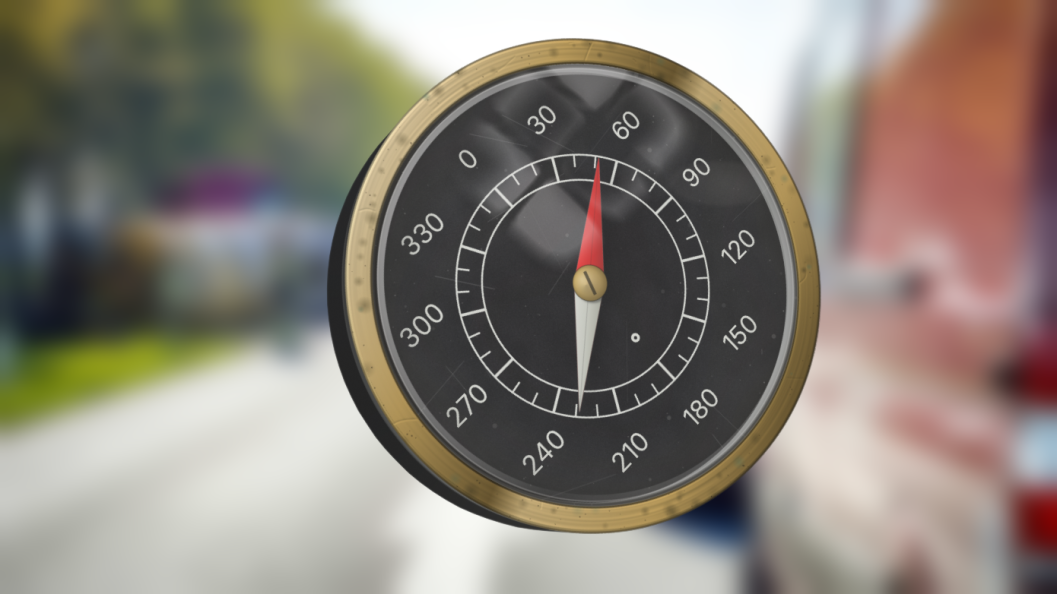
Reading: 50
